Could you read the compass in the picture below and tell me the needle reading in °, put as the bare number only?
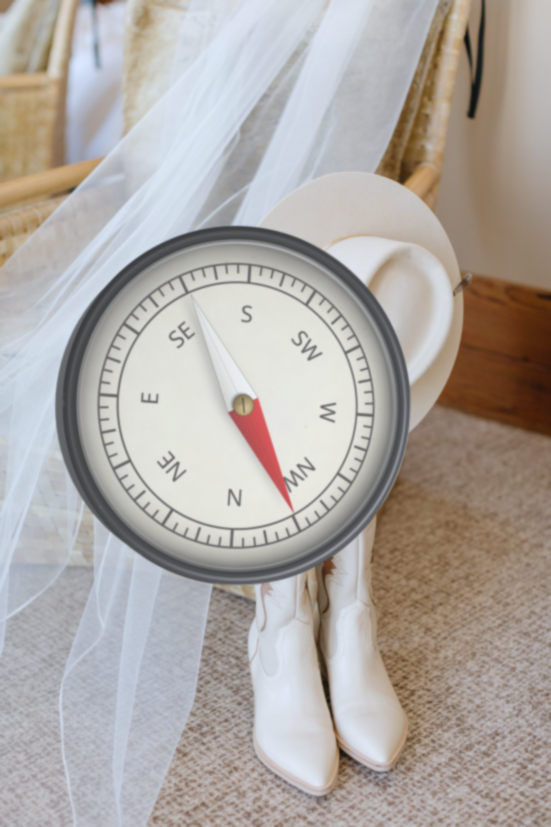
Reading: 330
